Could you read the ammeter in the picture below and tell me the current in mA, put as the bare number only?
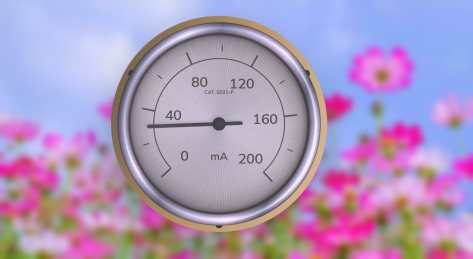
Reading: 30
